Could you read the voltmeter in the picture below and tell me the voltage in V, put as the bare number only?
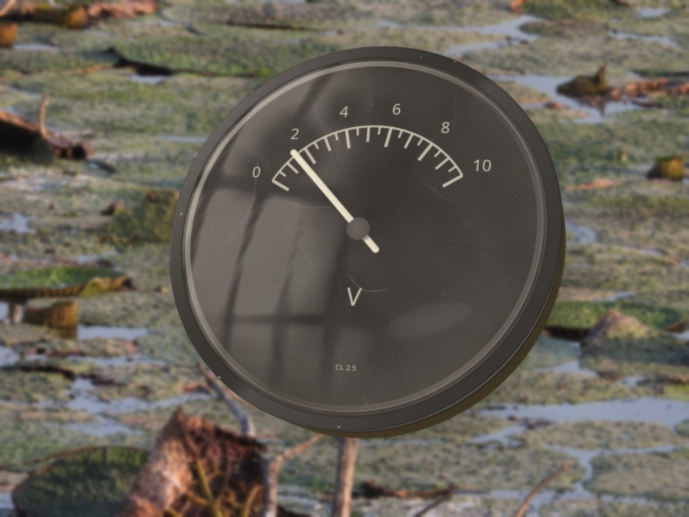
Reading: 1.5
